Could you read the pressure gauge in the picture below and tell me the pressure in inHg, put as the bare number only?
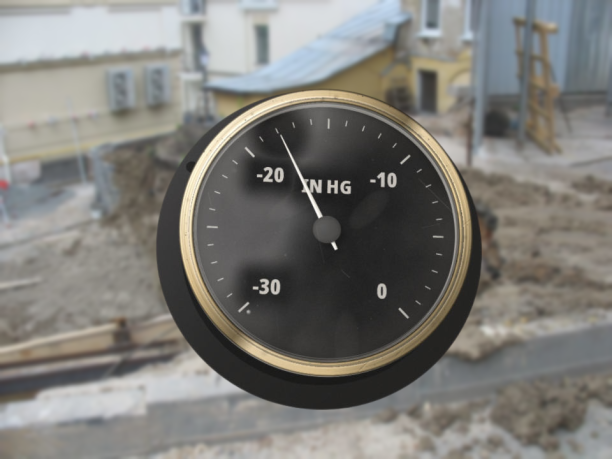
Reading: -18
